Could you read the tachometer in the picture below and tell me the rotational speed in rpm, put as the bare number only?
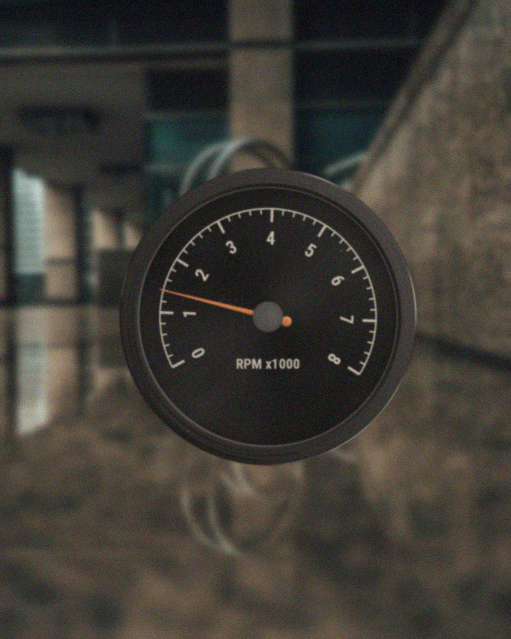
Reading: 1400
